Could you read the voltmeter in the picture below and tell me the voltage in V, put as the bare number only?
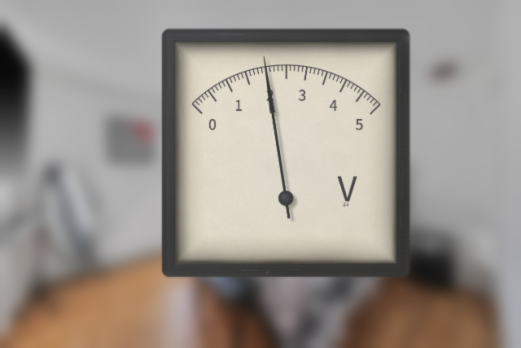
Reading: 2
